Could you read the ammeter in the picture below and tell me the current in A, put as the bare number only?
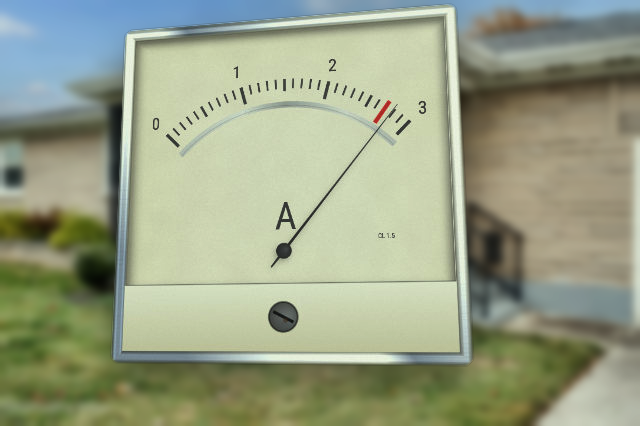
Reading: 2.8
